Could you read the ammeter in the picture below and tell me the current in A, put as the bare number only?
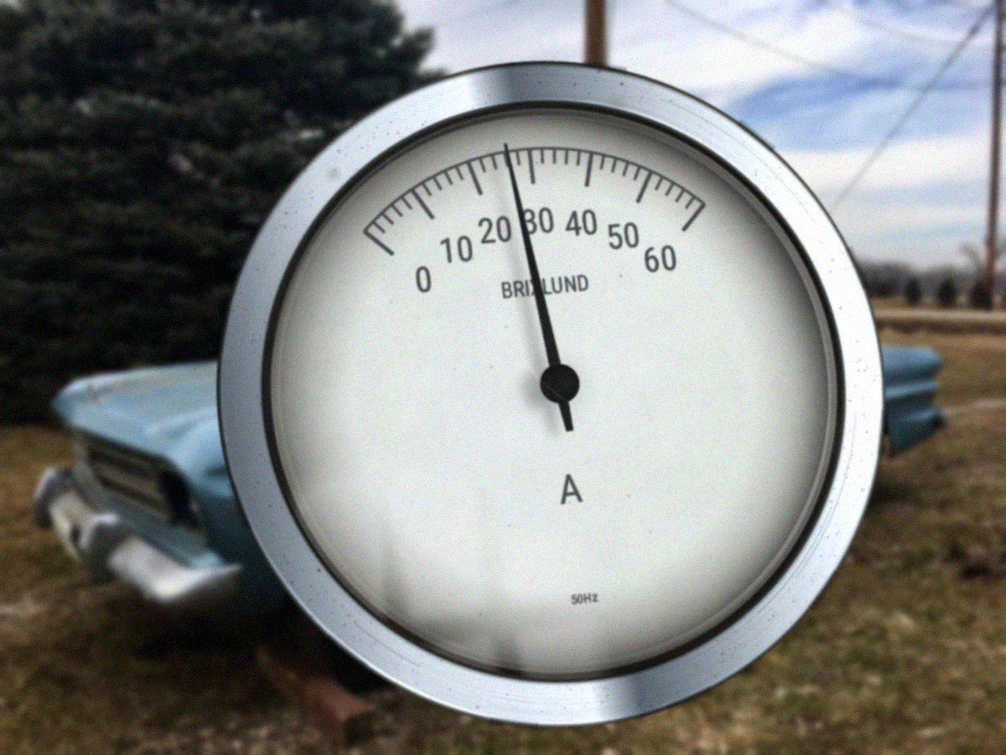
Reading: 26
